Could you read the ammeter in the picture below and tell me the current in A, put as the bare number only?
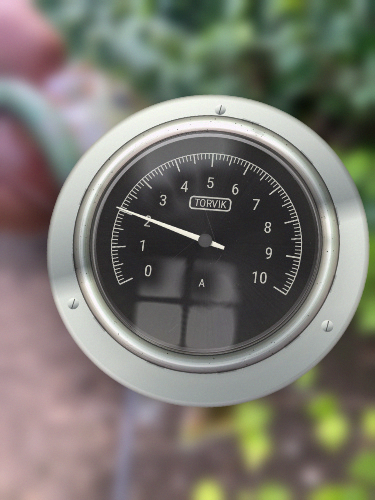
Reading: 2
